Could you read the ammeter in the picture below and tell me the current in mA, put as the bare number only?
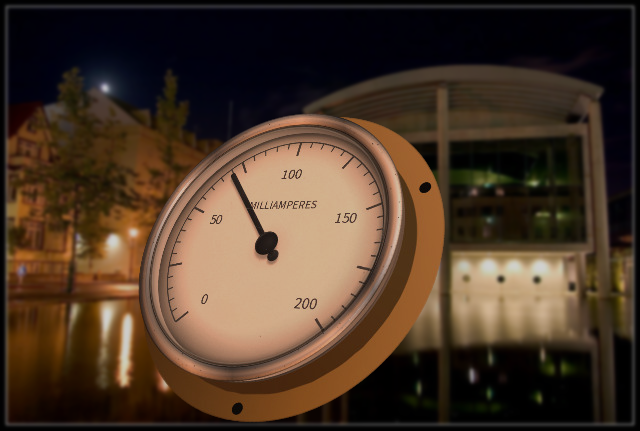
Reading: 70
